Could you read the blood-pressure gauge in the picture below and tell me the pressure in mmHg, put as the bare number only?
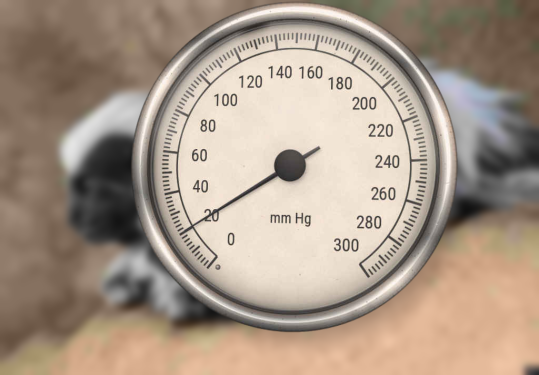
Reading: 20
